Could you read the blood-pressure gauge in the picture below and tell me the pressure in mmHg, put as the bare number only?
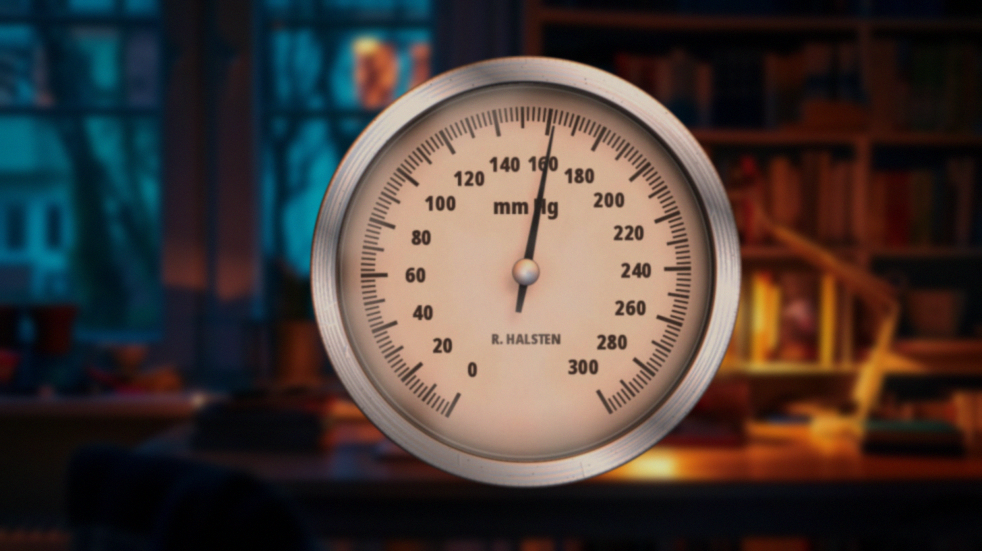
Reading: 162
